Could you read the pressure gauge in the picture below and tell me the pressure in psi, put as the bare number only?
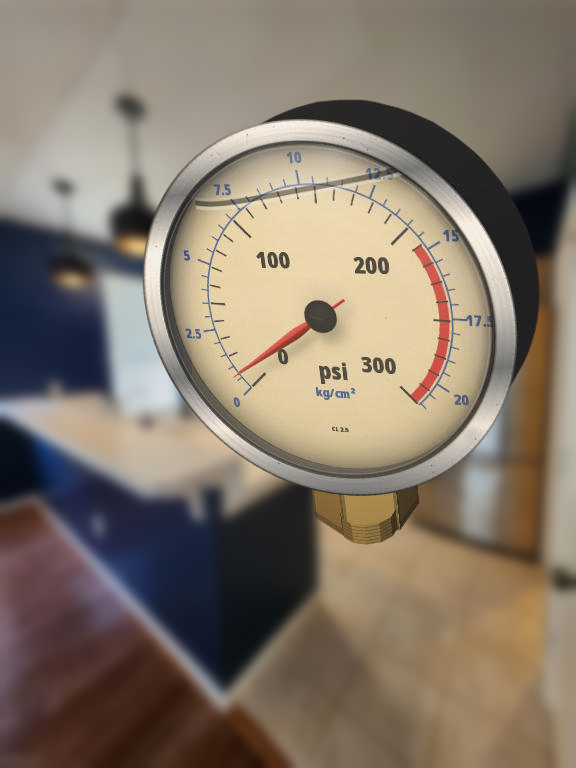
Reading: 10
